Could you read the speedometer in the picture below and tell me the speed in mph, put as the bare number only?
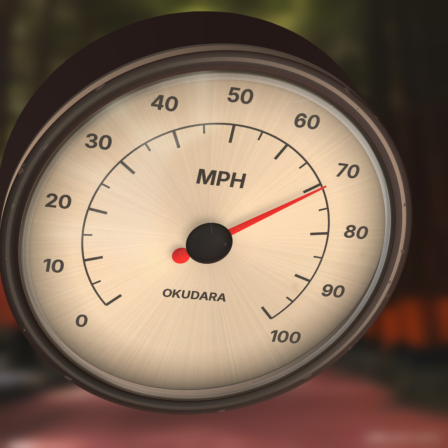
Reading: 70
